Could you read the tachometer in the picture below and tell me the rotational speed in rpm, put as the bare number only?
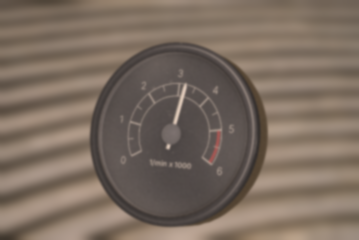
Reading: 3250
